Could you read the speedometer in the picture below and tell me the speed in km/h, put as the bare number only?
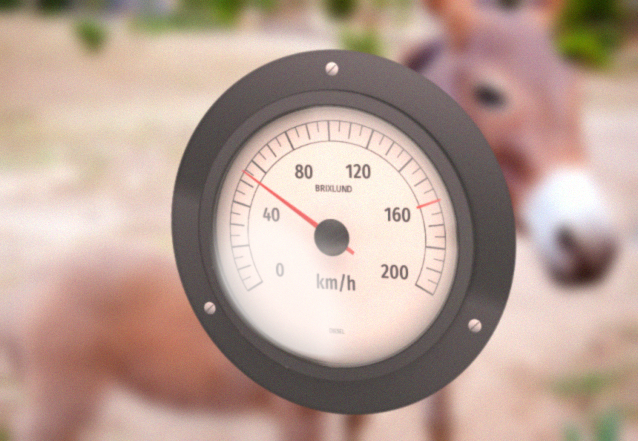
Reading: 55
